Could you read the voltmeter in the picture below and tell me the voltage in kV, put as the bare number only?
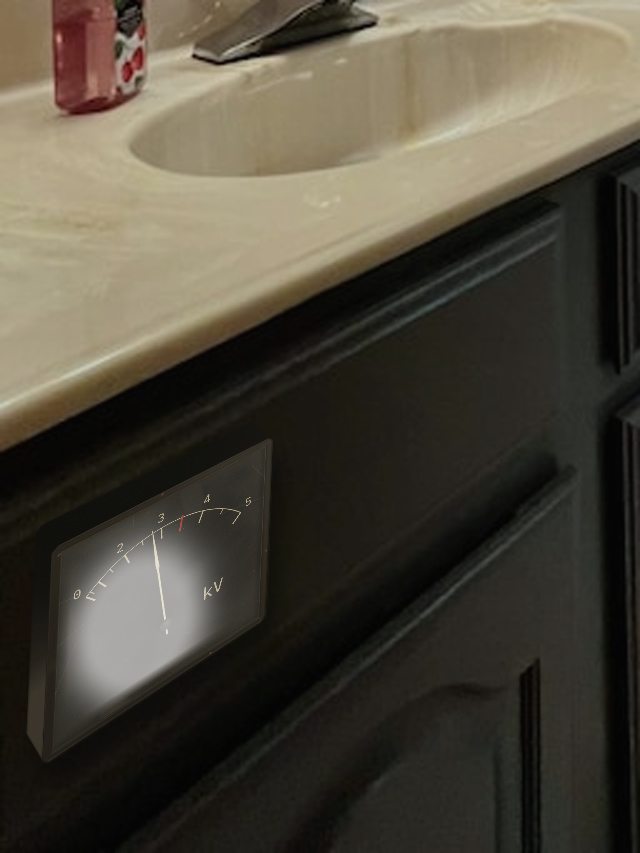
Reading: 2.75
